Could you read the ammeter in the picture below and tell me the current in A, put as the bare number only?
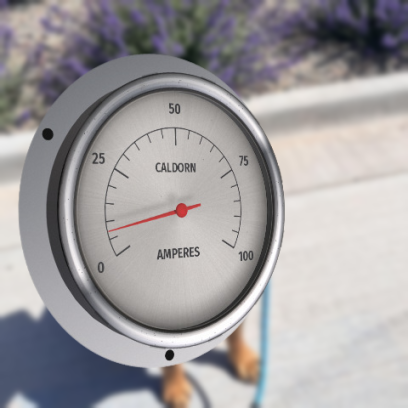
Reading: 7.5
